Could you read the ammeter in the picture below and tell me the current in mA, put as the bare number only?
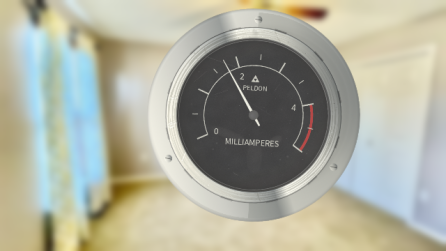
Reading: 1.75
